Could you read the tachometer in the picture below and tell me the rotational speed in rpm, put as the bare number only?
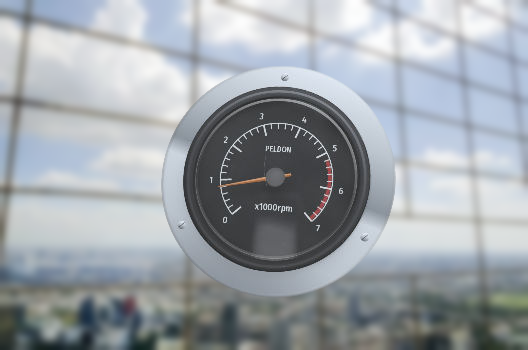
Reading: 800
